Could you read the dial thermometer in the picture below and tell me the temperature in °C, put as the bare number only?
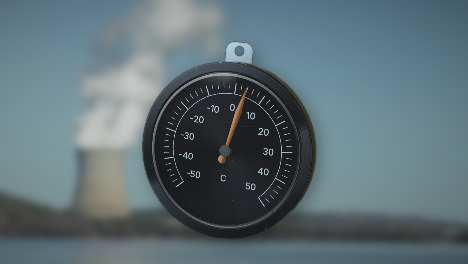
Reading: 4
